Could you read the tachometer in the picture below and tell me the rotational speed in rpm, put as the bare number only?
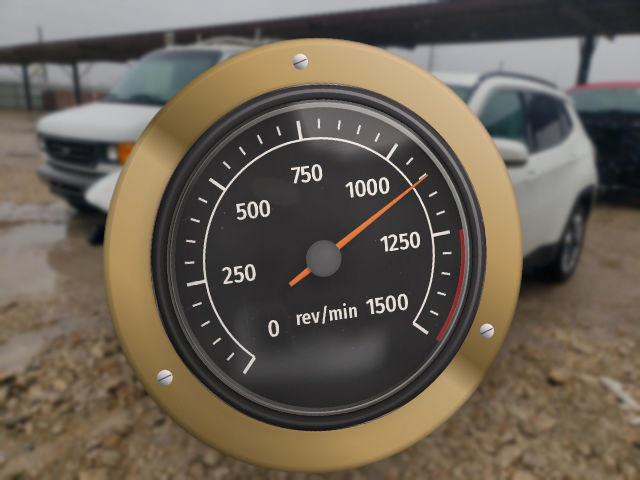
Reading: 1100
